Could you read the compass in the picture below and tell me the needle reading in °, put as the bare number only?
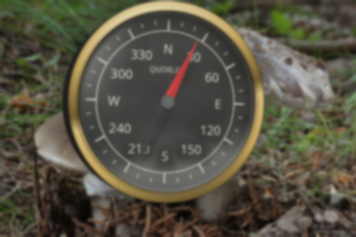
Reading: 25
